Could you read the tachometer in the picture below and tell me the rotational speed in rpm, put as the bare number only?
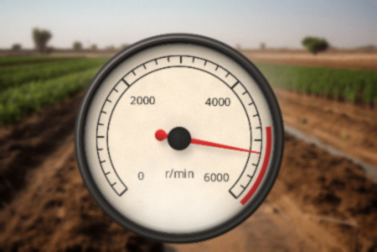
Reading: 5200
